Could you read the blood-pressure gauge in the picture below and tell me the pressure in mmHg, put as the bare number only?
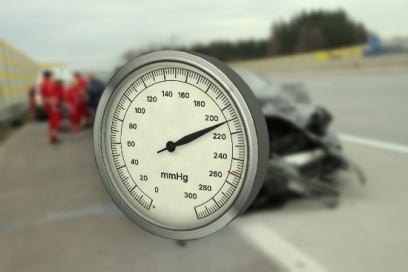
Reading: 210
